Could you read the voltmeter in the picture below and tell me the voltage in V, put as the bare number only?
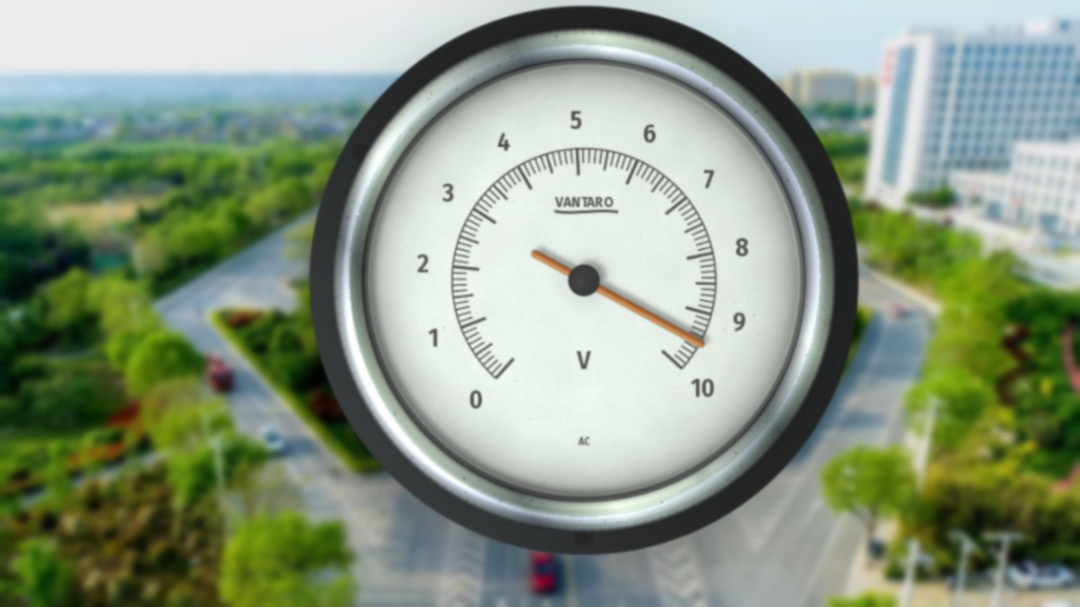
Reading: 9.5
